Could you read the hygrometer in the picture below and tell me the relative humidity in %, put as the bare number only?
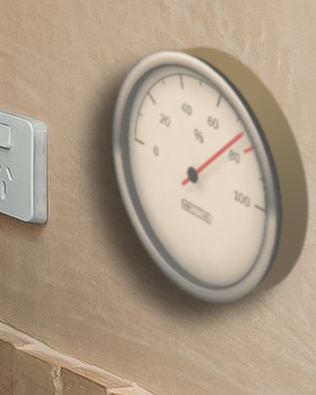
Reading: 75
